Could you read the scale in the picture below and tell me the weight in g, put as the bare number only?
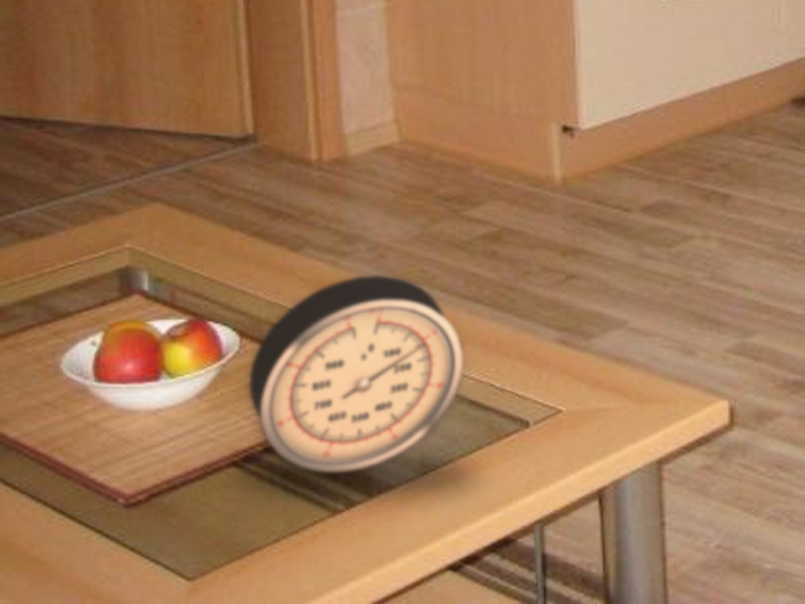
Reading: 150
